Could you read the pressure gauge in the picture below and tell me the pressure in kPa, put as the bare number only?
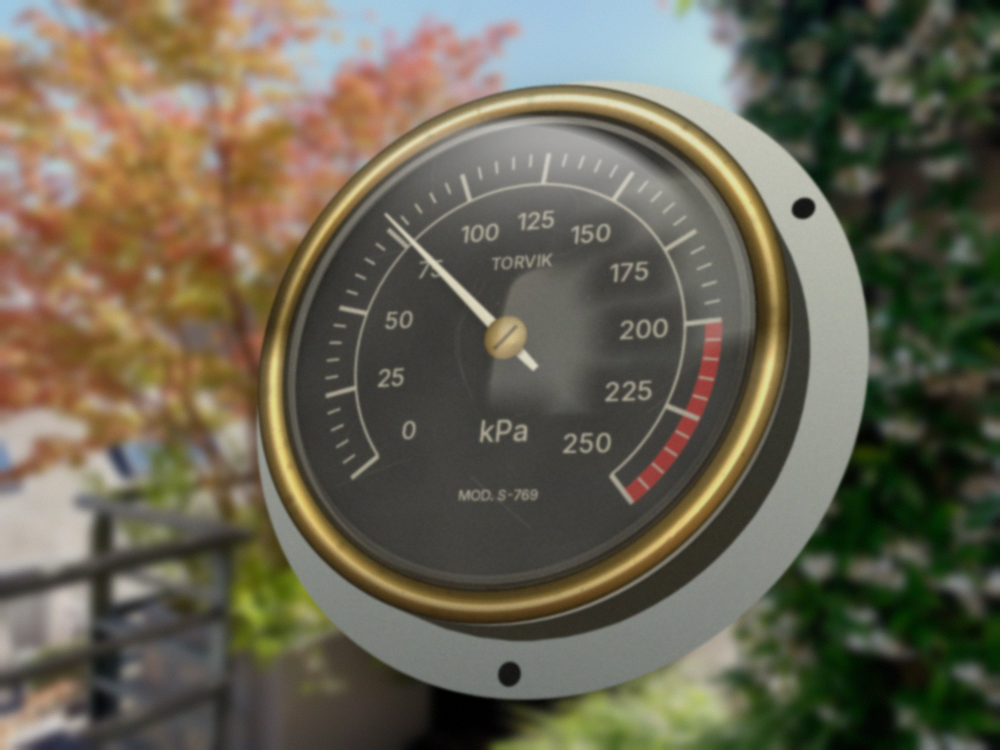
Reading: 77.5
